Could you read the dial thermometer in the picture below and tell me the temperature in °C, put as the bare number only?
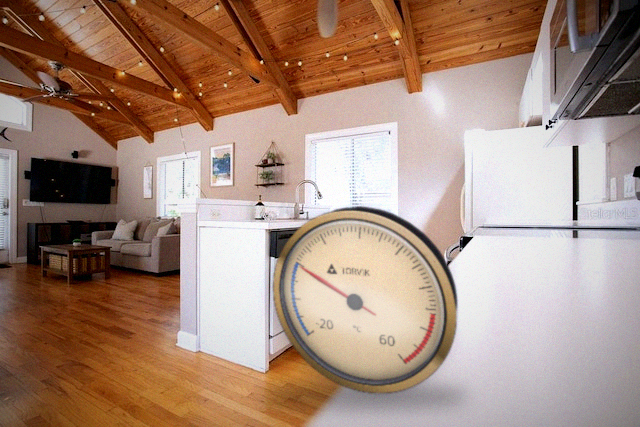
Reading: 0
